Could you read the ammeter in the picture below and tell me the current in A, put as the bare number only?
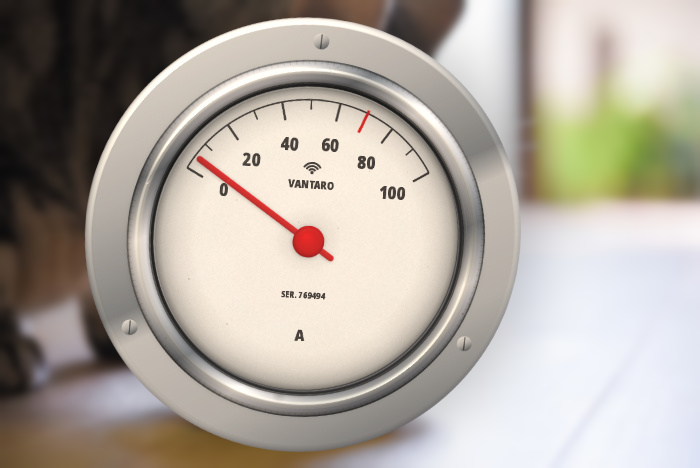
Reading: 5
